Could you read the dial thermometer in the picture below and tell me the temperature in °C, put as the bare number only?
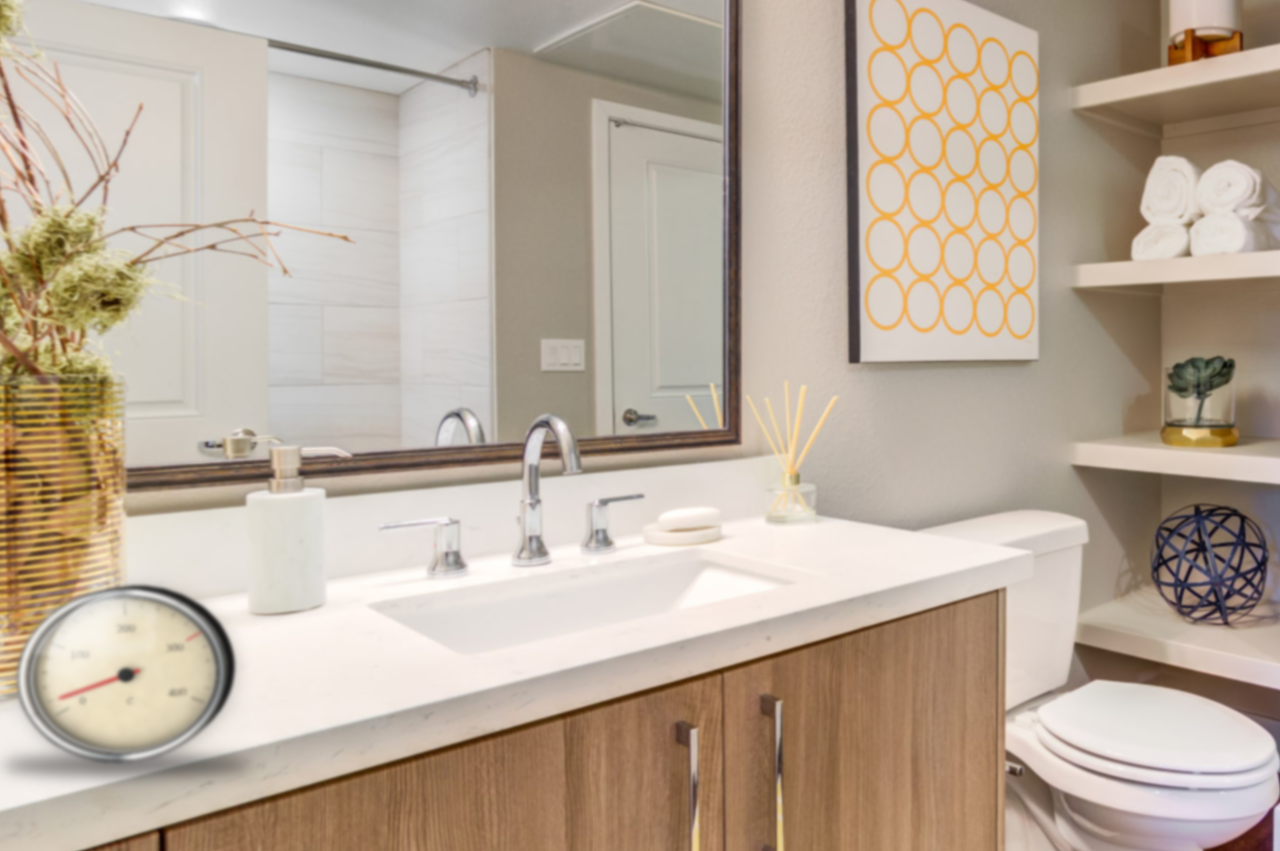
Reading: 20
